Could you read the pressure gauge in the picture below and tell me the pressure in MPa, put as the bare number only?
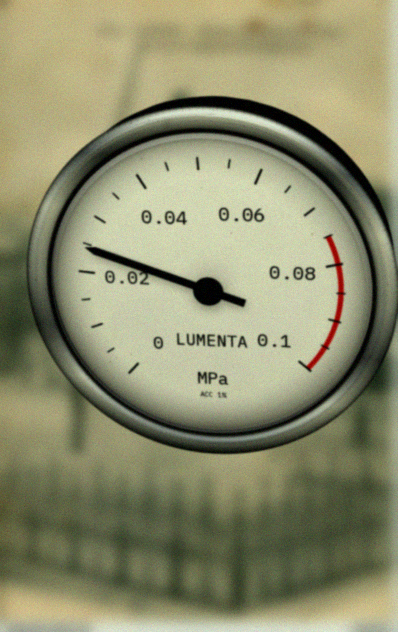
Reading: 0.025
